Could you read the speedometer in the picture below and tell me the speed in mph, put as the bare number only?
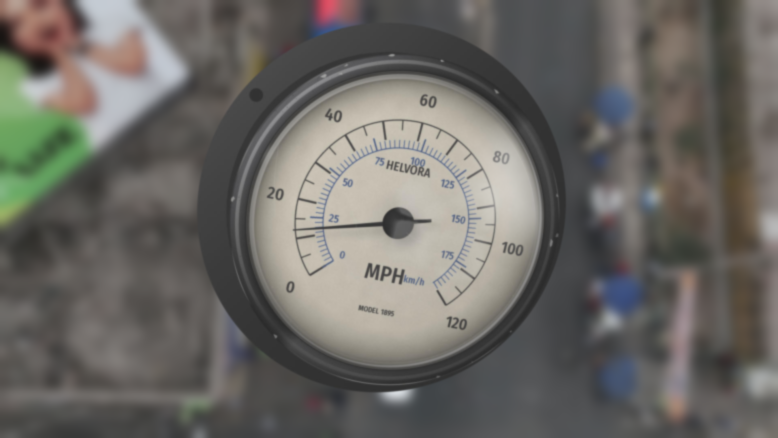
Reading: 12.5
